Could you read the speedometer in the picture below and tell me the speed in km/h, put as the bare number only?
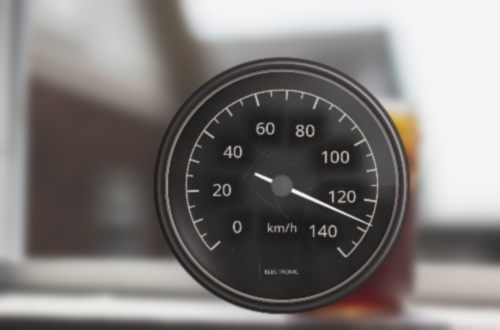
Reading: 127.5
